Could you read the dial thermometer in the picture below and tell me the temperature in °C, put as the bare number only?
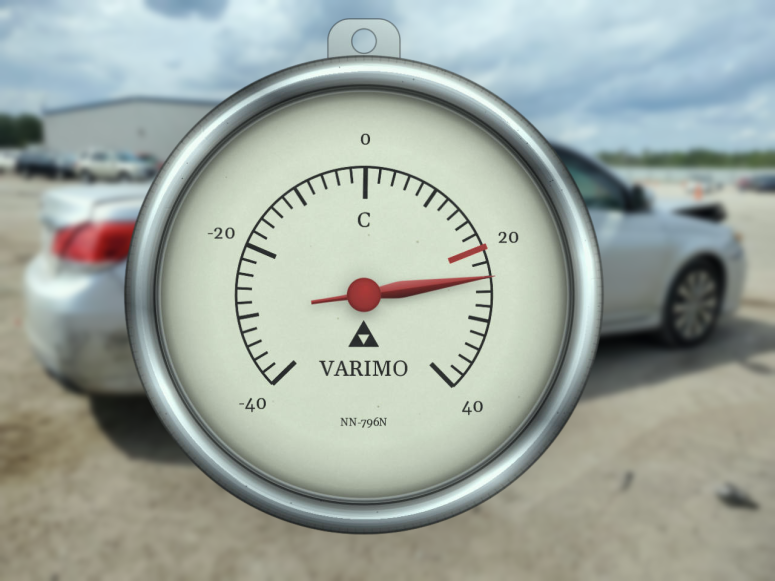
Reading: 24
